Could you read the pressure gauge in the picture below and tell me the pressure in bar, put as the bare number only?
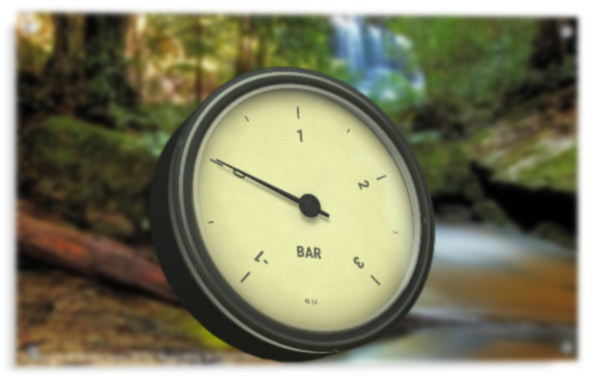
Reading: 0
